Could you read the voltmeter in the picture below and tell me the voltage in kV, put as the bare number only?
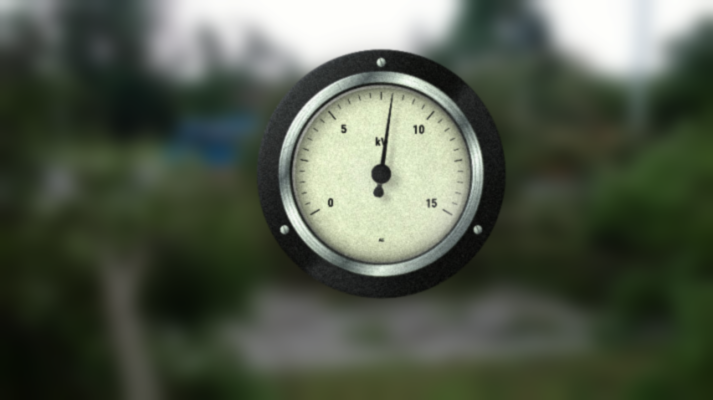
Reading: 8
